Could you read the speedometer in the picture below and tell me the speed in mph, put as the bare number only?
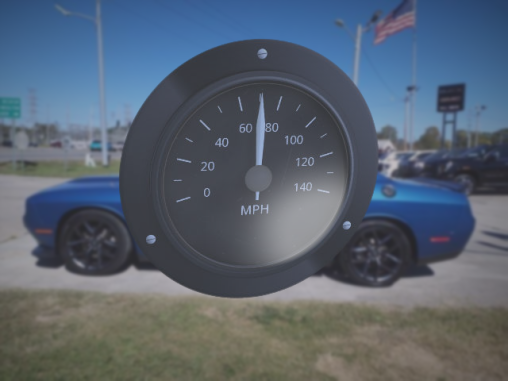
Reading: 70
